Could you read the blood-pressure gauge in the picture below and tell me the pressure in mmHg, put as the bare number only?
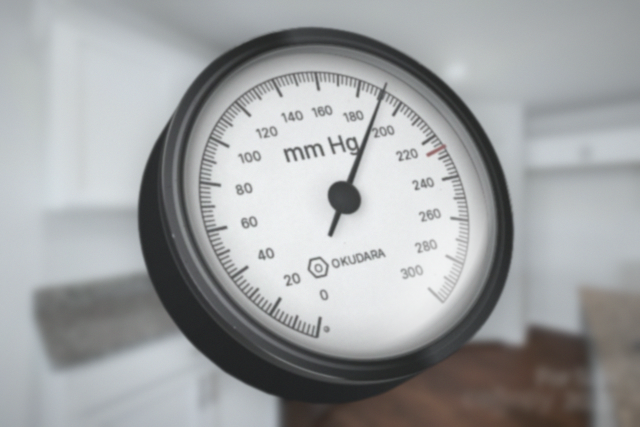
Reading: 190
